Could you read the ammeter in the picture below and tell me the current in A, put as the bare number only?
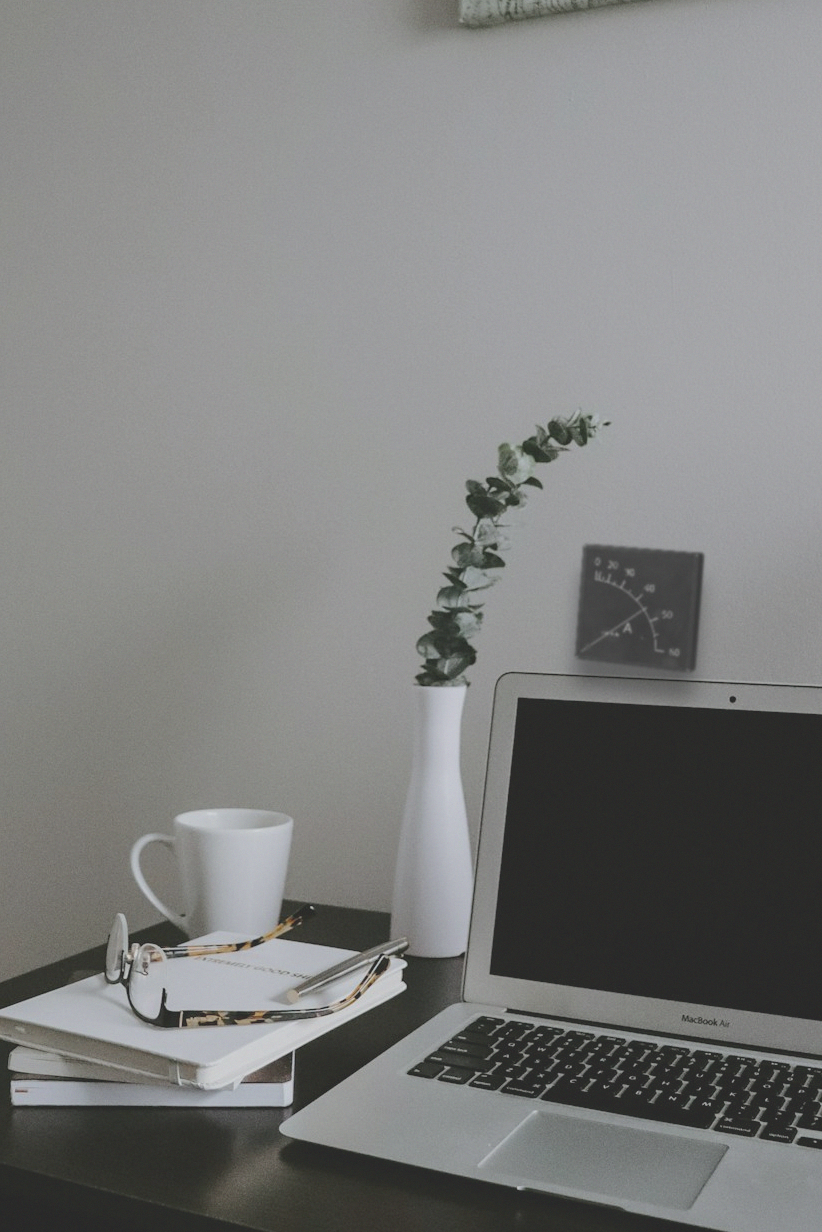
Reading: 45
